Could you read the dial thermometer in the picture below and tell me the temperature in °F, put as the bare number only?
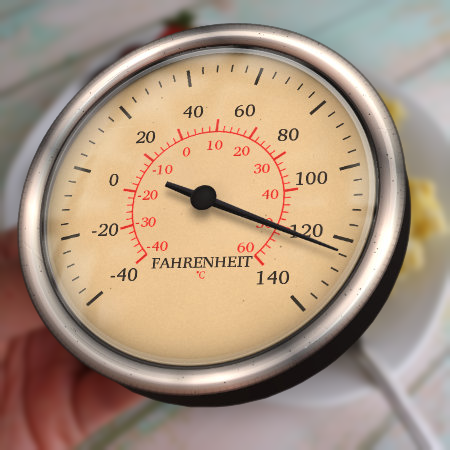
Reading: 124
